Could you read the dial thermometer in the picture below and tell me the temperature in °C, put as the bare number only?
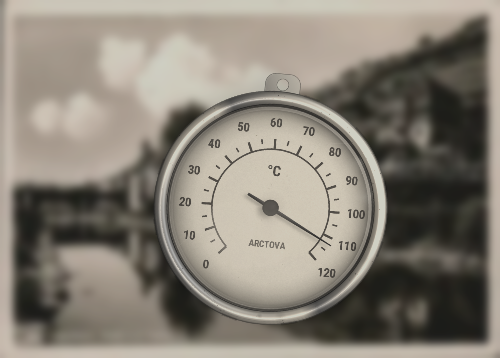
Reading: 112.5
